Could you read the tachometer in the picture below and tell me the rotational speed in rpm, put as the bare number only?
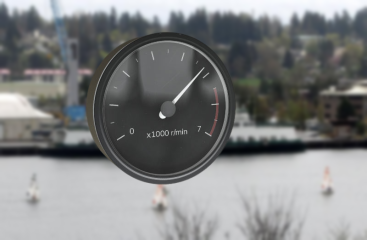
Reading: 4750
